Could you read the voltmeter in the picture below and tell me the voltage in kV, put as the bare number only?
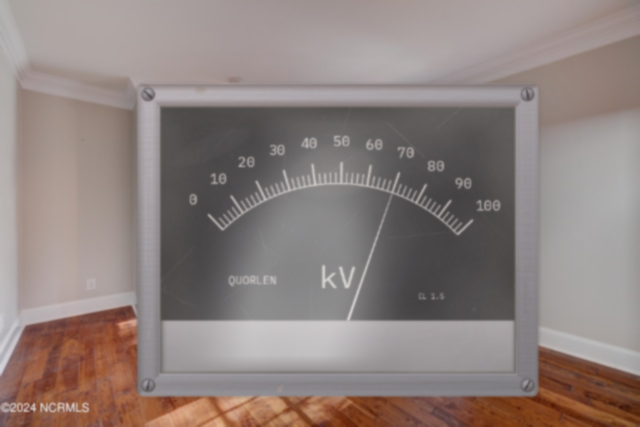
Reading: 70
